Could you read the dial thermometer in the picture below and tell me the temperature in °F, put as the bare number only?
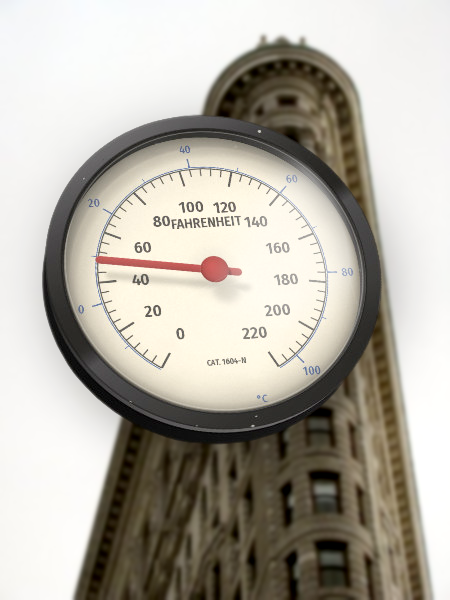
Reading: 48
